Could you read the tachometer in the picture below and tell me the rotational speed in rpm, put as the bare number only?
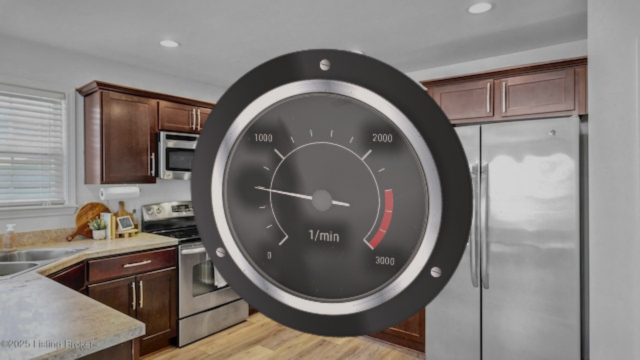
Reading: 600
